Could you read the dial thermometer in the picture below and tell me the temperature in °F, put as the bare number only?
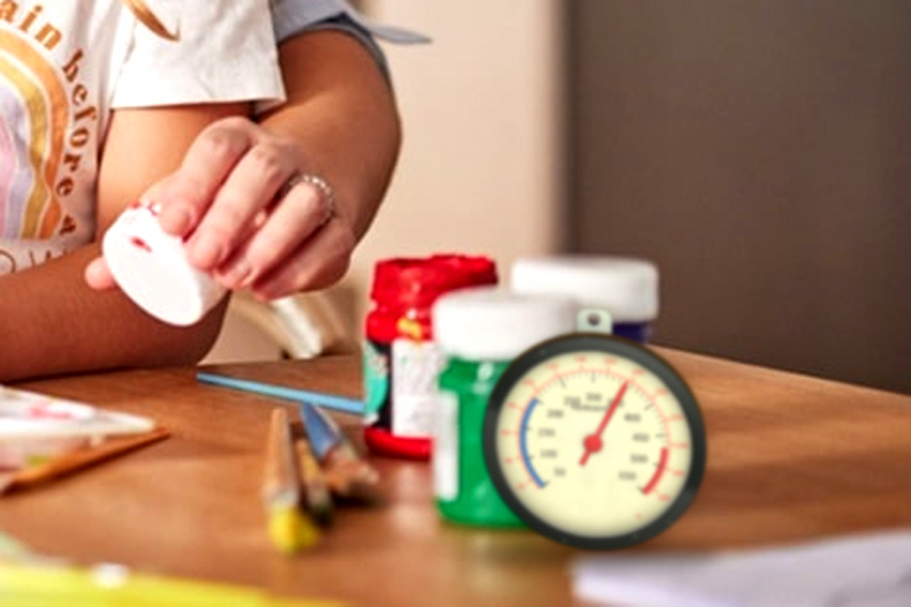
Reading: 350
